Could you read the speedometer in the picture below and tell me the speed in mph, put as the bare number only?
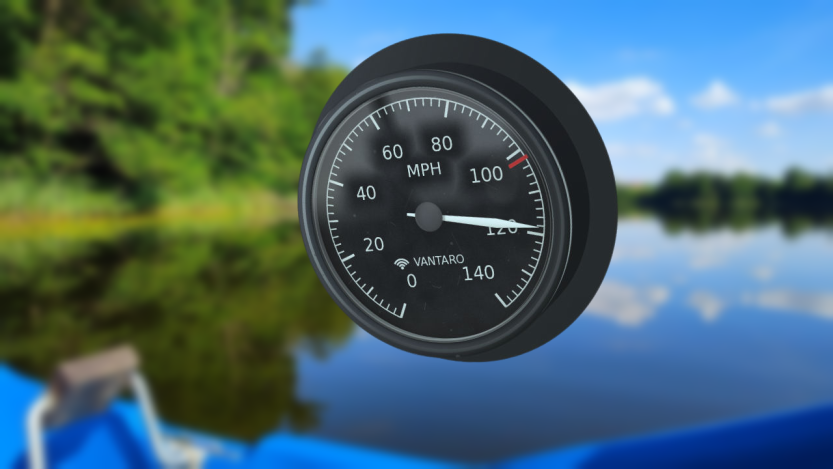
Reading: 118
